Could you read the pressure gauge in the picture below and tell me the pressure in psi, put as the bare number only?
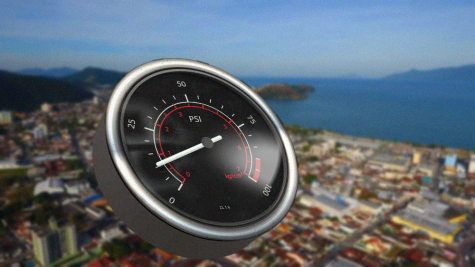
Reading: 10
